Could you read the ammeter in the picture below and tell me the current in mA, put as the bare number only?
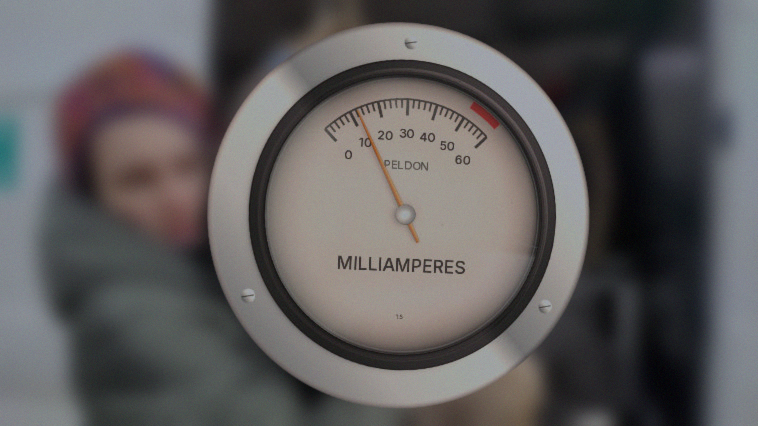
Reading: 12
